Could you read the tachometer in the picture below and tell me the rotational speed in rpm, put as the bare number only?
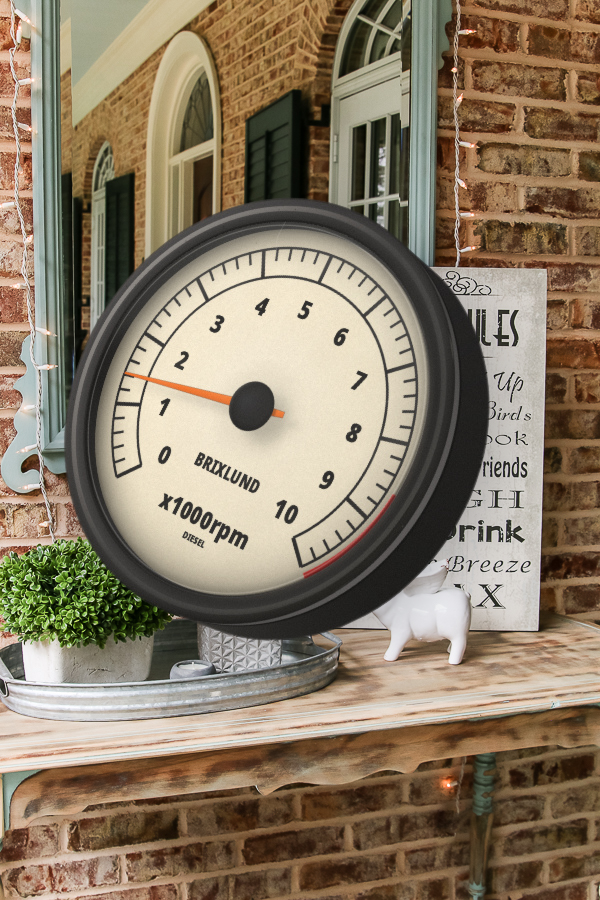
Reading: 1400
